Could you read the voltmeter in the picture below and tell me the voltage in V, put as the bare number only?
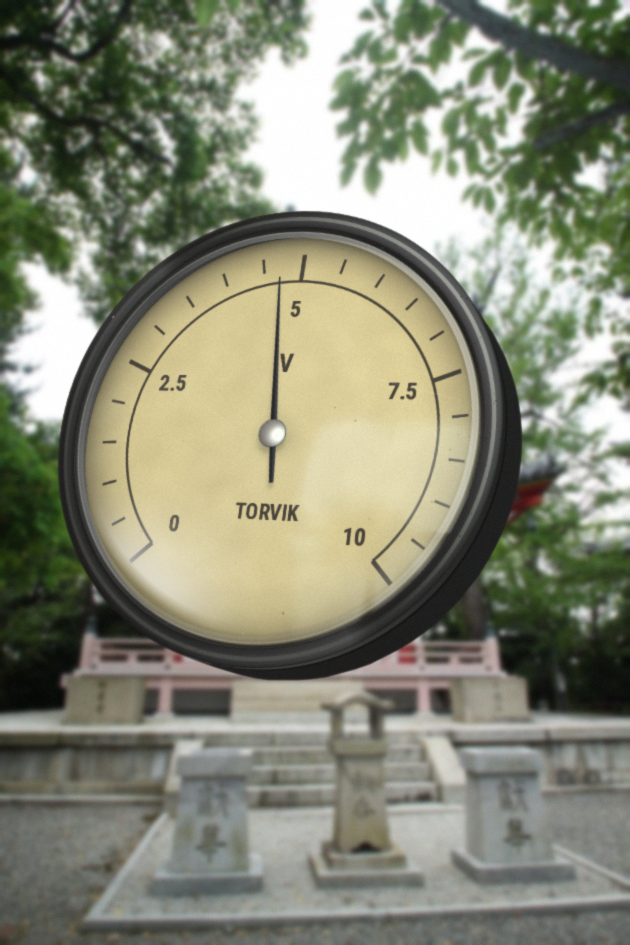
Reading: 4.75
